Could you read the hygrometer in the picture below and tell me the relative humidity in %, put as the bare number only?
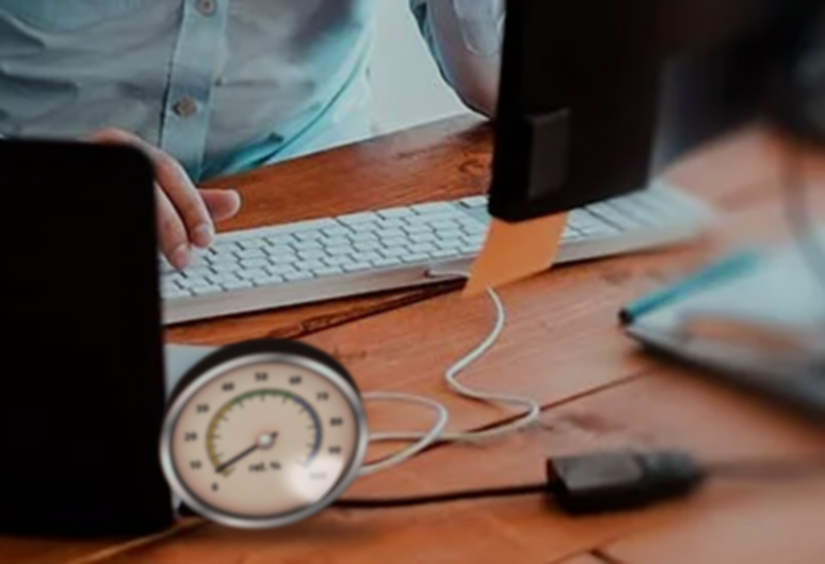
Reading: 5
